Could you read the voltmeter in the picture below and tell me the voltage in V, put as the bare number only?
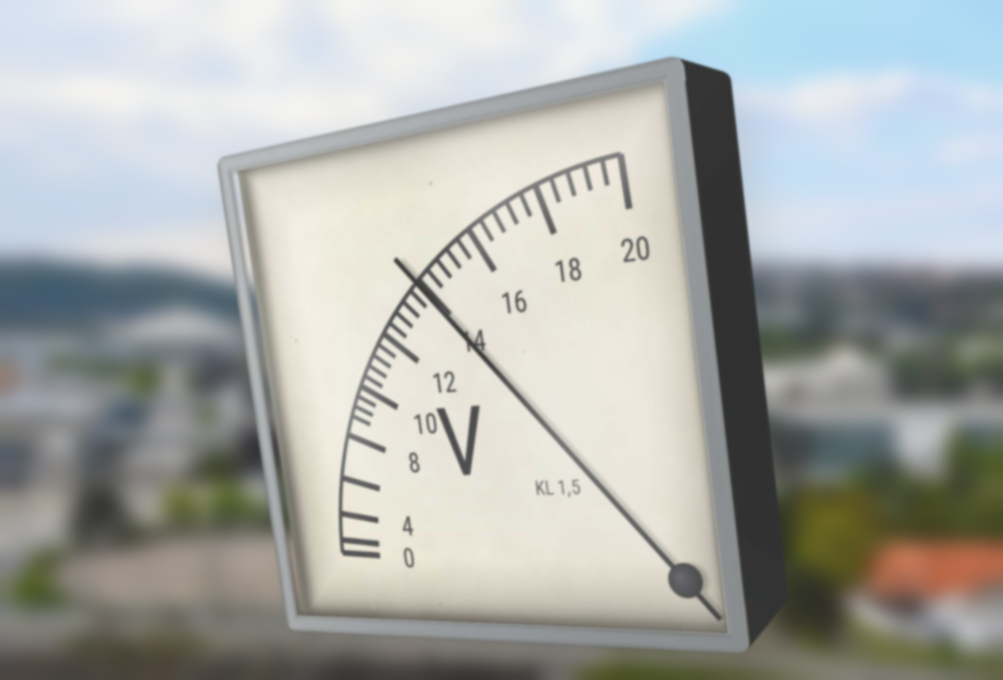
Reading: 14
